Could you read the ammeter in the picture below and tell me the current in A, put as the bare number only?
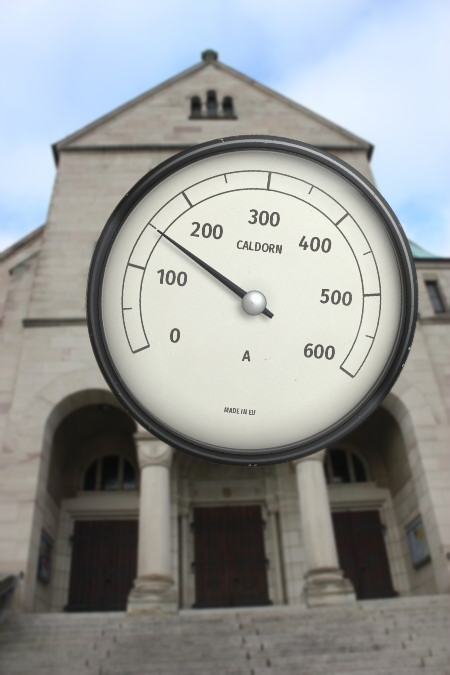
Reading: 150
